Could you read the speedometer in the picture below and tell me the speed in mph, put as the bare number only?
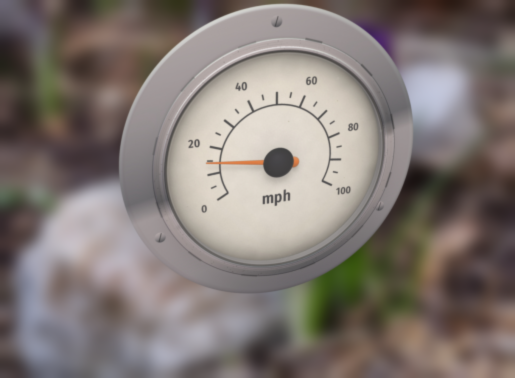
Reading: 15
